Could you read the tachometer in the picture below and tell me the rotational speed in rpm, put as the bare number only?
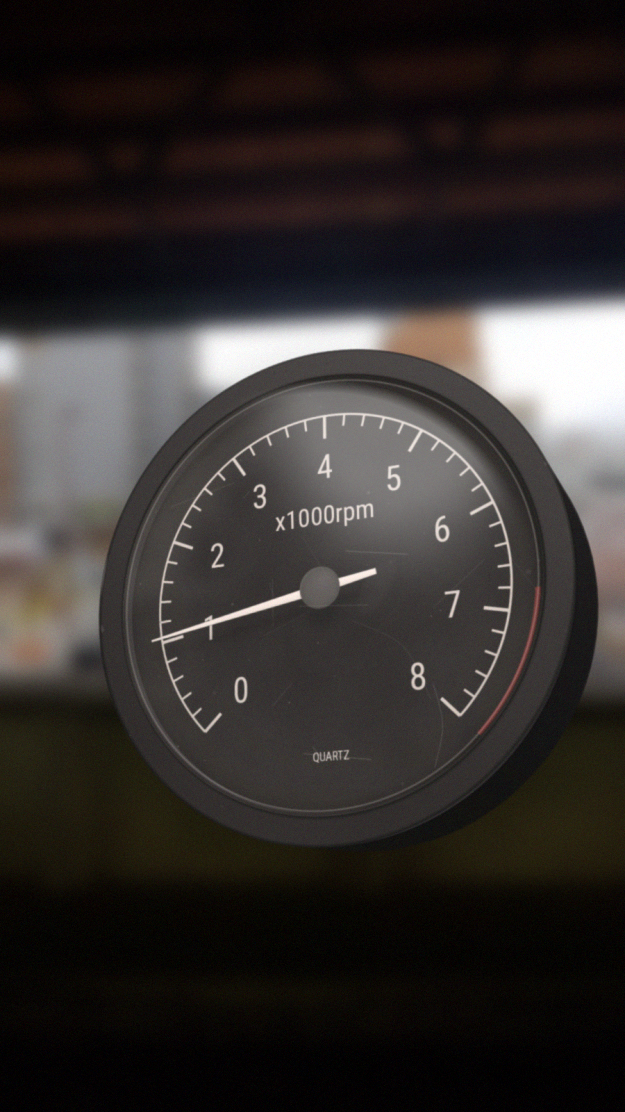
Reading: 1000
